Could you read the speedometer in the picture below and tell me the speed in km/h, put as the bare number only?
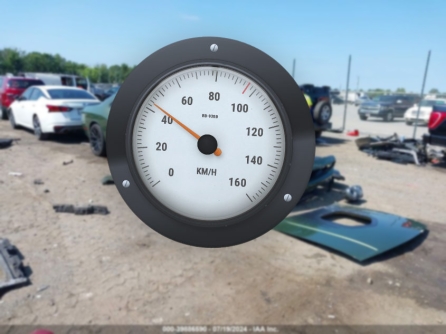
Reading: 44
